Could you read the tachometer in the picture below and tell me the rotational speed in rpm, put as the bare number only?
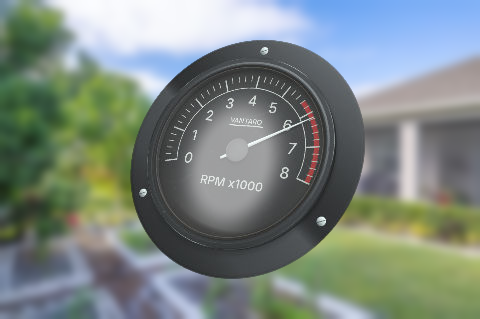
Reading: 6200
